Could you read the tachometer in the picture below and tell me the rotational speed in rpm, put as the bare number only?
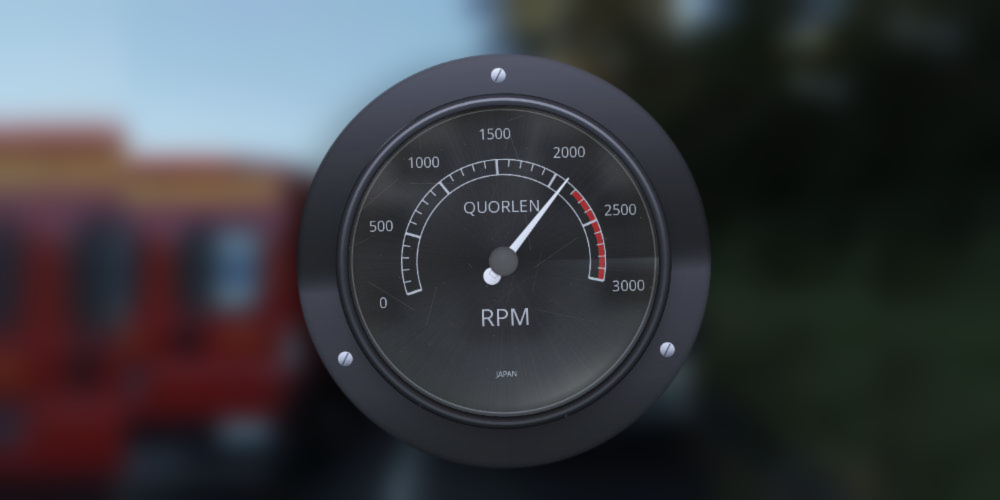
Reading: 2100
